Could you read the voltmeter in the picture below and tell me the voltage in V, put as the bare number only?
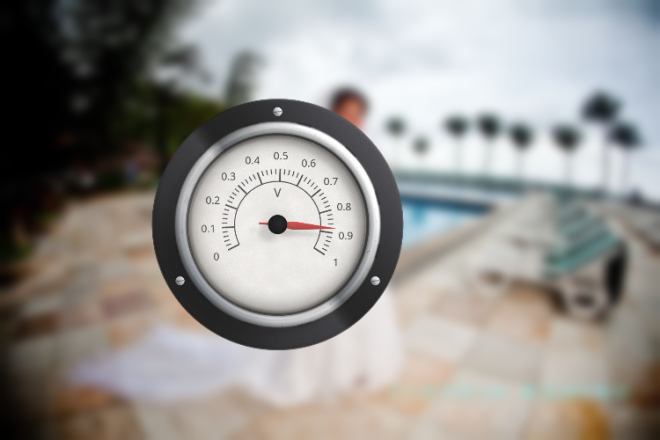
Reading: 0.88
